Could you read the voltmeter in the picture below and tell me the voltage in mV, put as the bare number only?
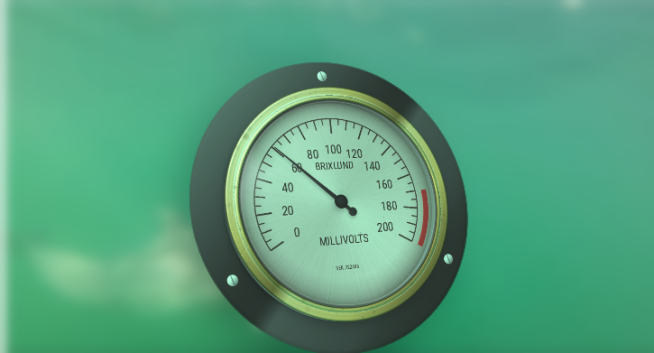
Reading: 60
